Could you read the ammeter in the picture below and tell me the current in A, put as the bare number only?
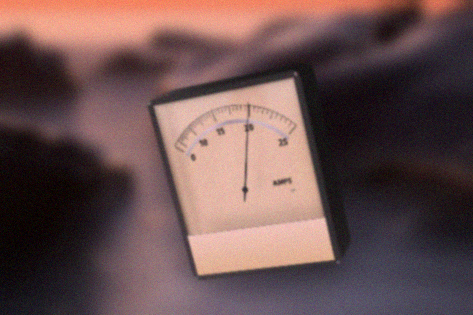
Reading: 20
